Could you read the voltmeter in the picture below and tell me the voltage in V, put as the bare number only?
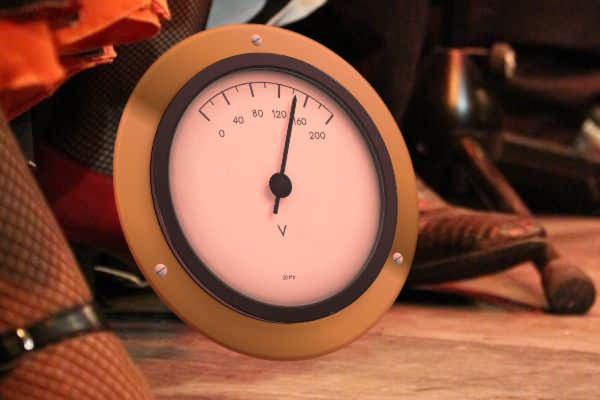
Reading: 140
